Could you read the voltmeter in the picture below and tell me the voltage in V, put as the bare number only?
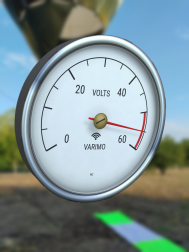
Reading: 55
